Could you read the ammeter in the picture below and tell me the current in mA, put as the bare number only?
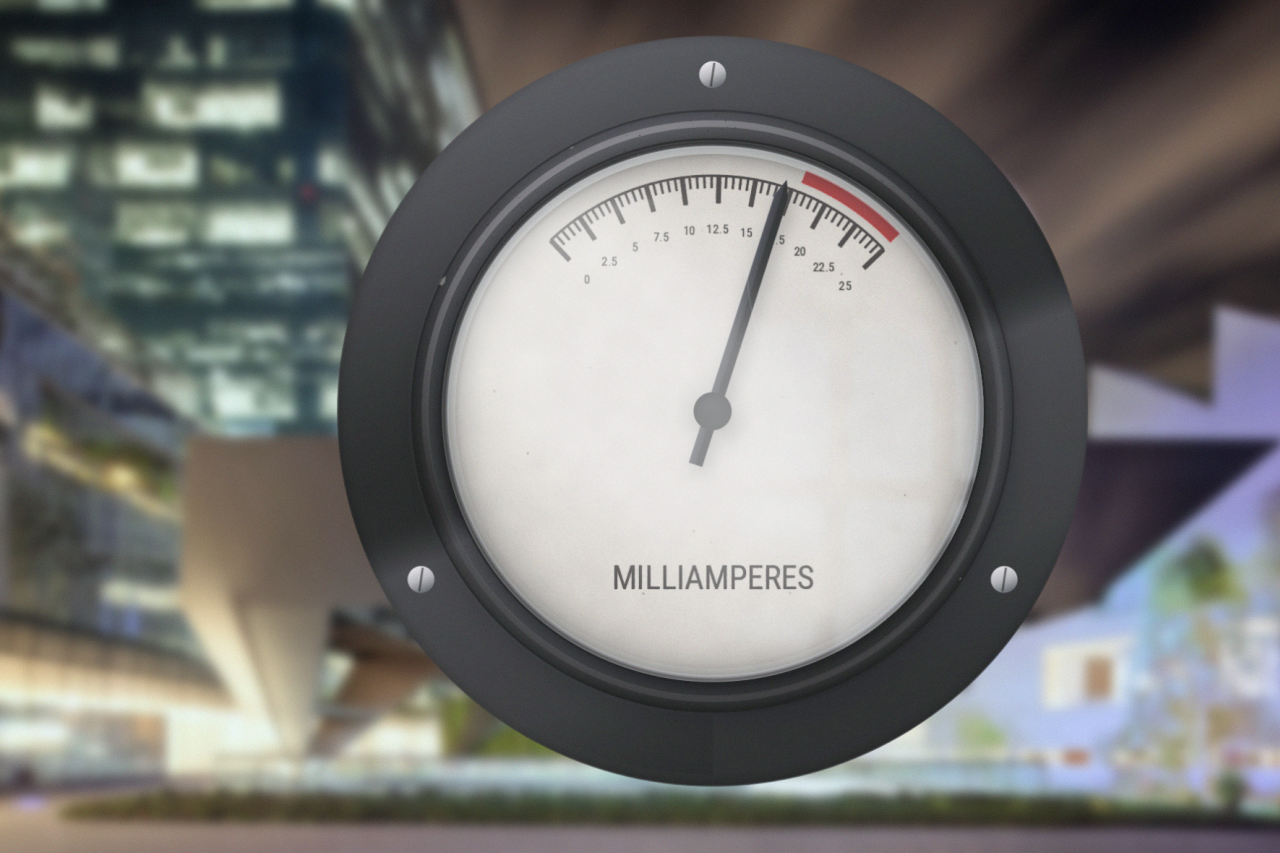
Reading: 17
